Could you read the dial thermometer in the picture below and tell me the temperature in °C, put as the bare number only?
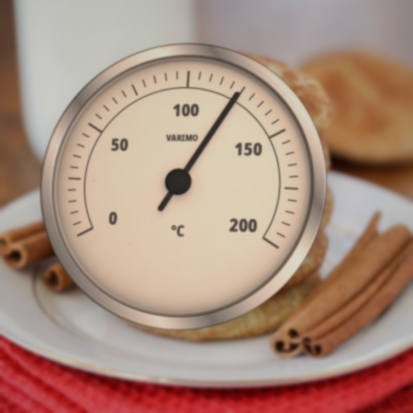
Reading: 125
